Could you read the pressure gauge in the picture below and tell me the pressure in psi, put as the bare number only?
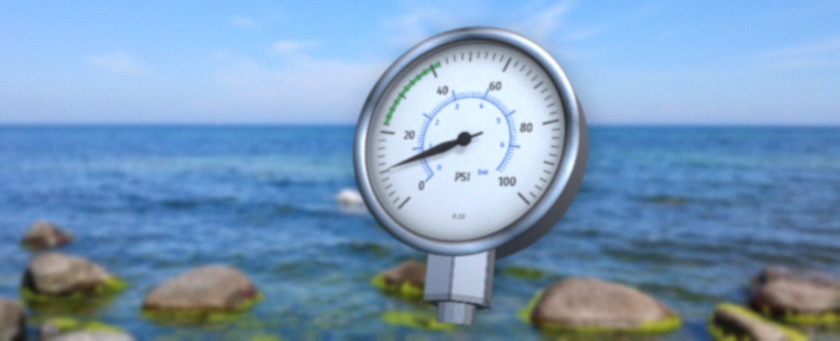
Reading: 10
